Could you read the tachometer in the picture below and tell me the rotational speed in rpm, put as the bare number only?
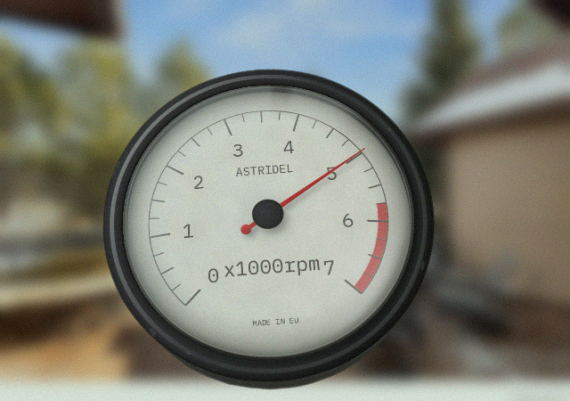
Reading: 5000
